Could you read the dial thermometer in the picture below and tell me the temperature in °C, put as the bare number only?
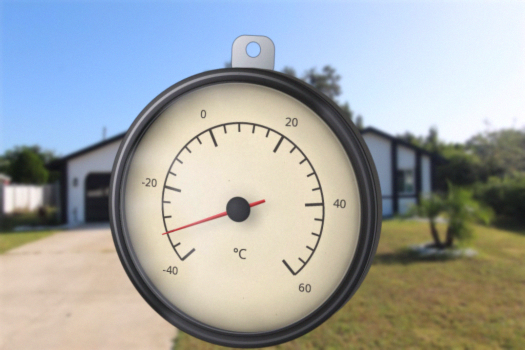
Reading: -32
